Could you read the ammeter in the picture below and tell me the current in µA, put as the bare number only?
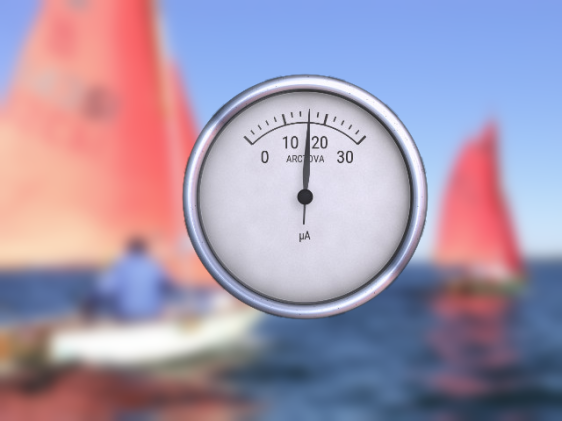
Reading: 16
